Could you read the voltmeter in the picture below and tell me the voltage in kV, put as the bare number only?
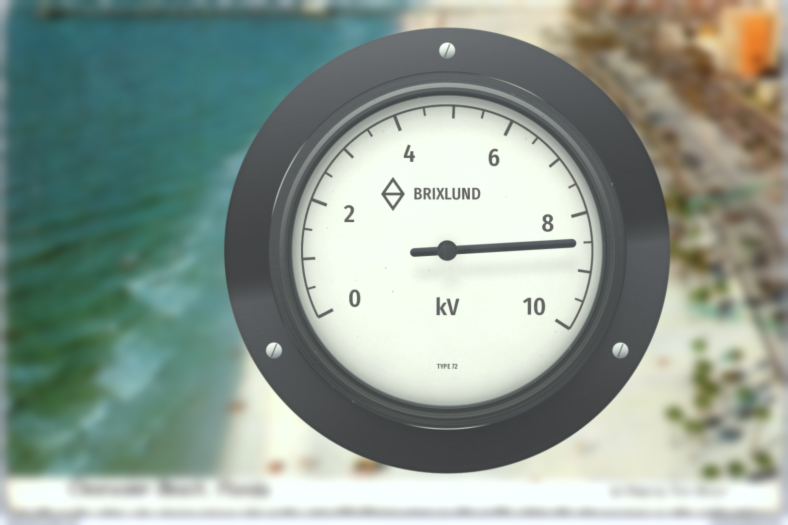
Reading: 8.5
